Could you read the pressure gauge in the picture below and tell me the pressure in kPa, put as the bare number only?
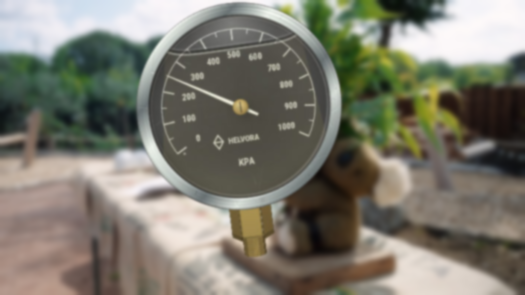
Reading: 250
